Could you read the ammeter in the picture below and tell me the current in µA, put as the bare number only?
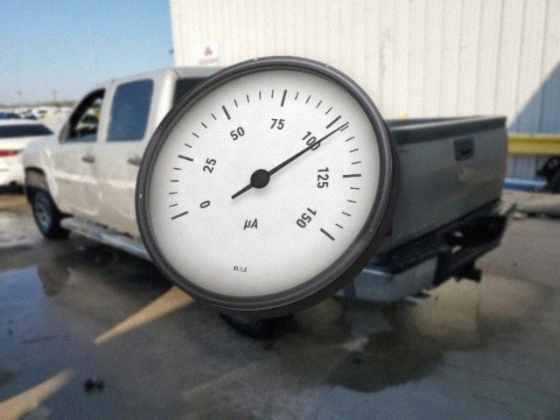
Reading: 105
